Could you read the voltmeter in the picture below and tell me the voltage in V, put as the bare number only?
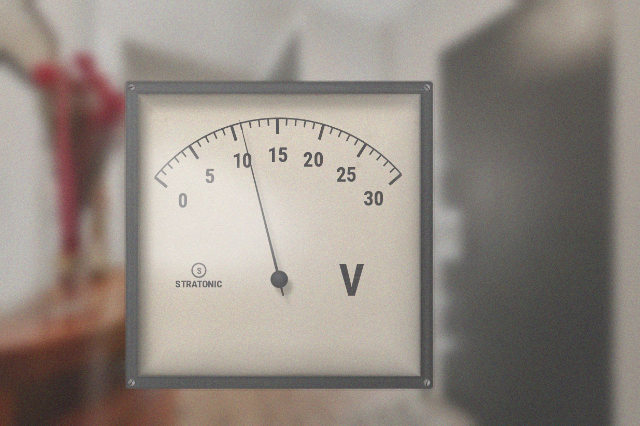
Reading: 11
